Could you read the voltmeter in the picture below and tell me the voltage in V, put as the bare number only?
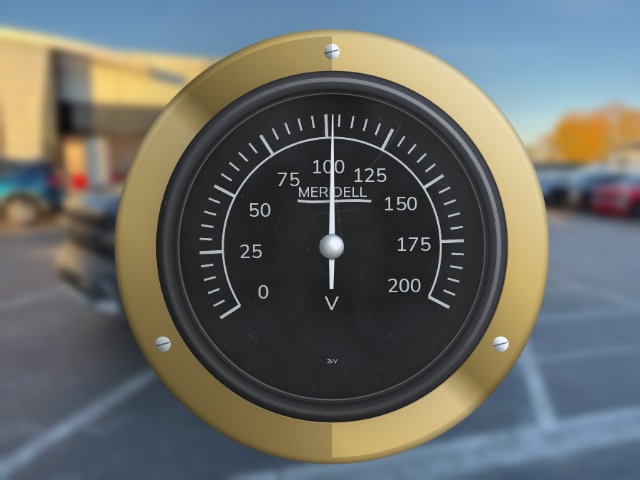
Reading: 102.5
